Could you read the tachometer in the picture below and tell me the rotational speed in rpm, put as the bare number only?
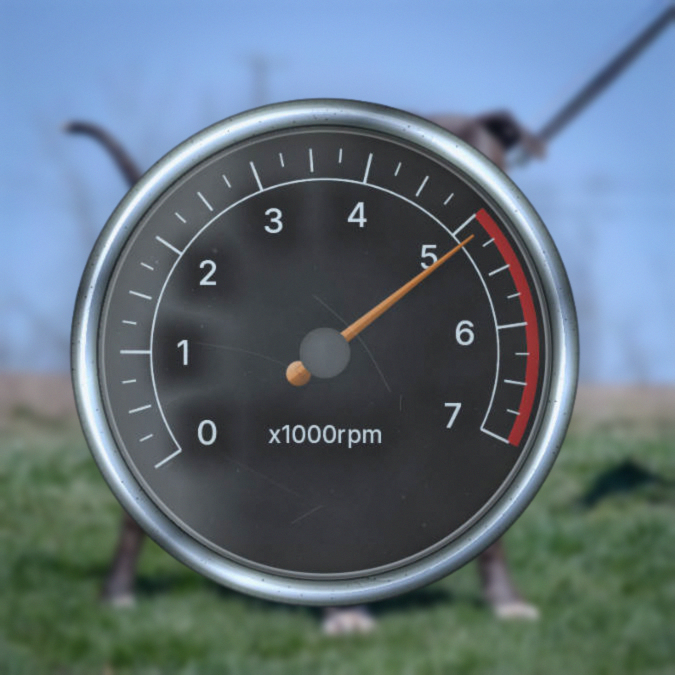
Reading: 5125
